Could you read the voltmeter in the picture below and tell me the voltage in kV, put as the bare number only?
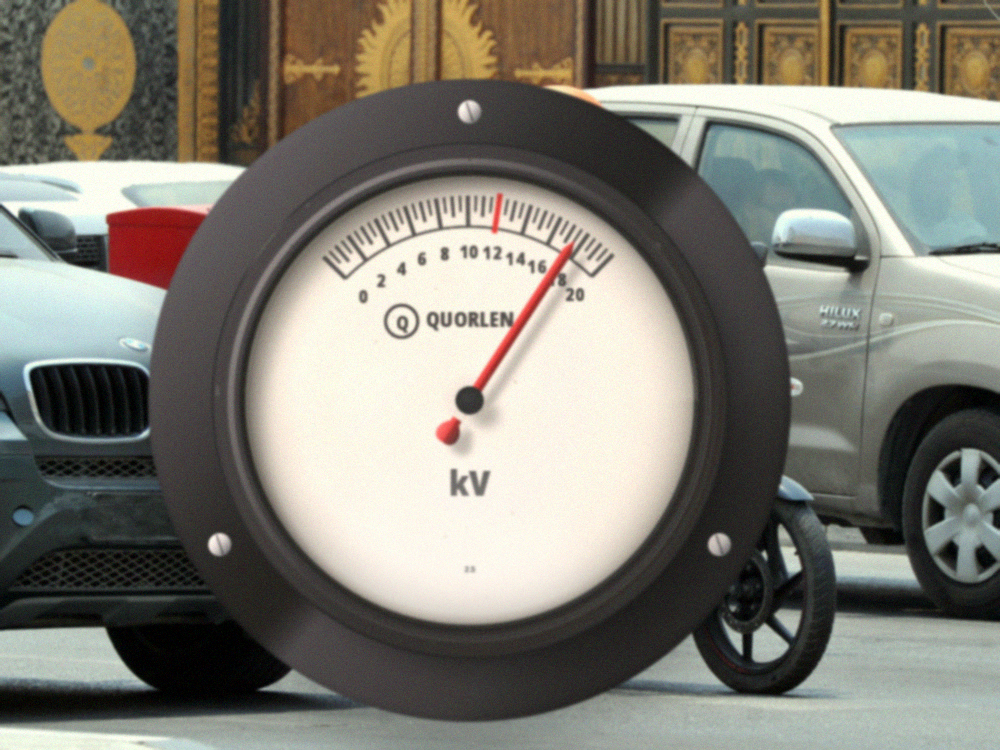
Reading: 17.5
